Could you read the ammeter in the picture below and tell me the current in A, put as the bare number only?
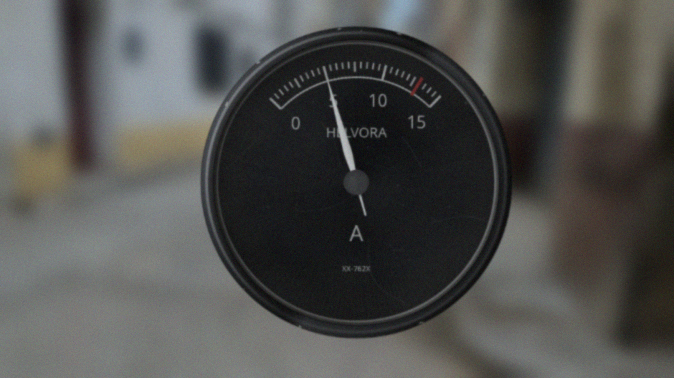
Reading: 5
